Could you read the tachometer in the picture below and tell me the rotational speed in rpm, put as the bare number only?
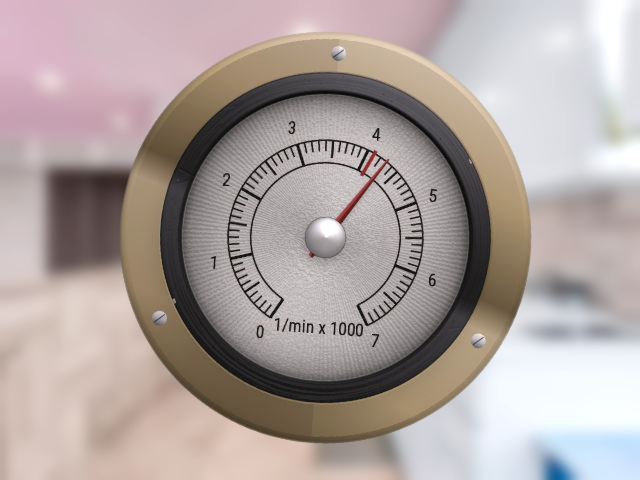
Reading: 4300
